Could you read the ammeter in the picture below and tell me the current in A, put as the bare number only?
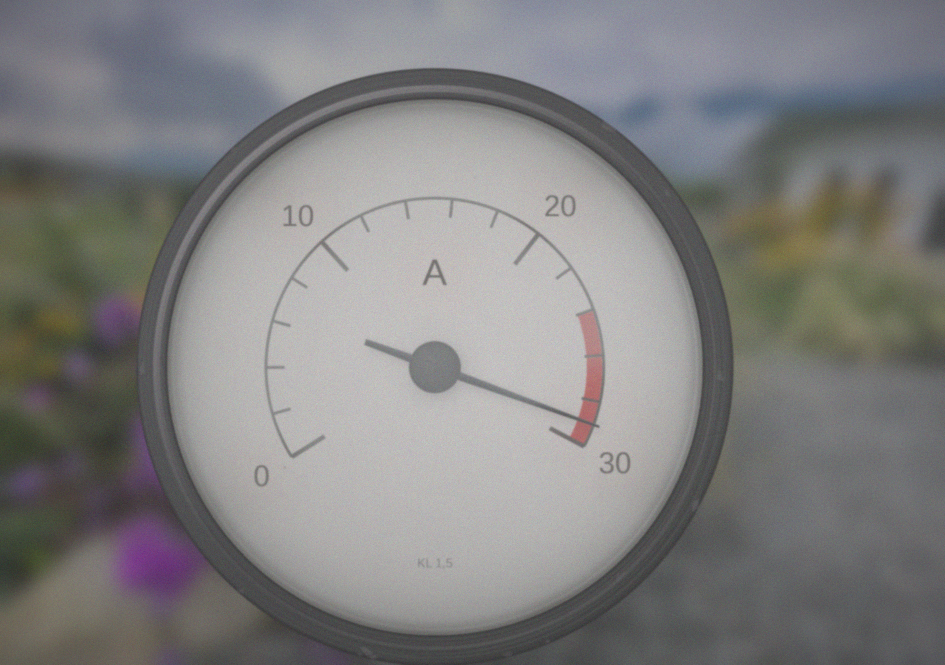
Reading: 29
